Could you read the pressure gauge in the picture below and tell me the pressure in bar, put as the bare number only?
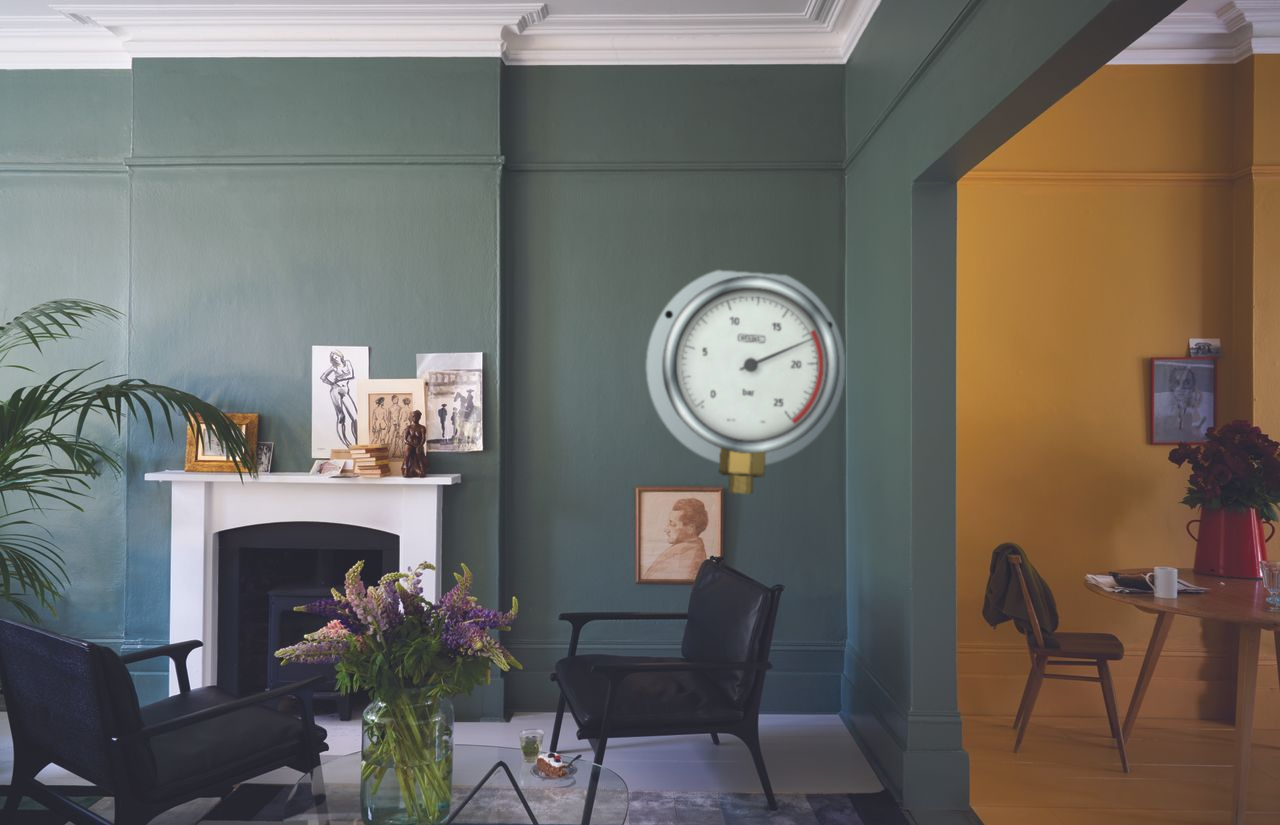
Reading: 18
